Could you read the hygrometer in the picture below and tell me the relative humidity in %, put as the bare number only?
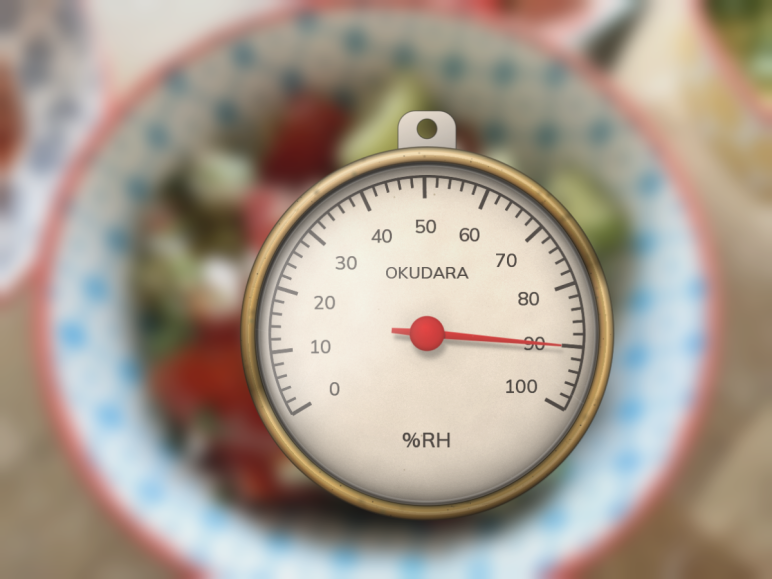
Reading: 90
